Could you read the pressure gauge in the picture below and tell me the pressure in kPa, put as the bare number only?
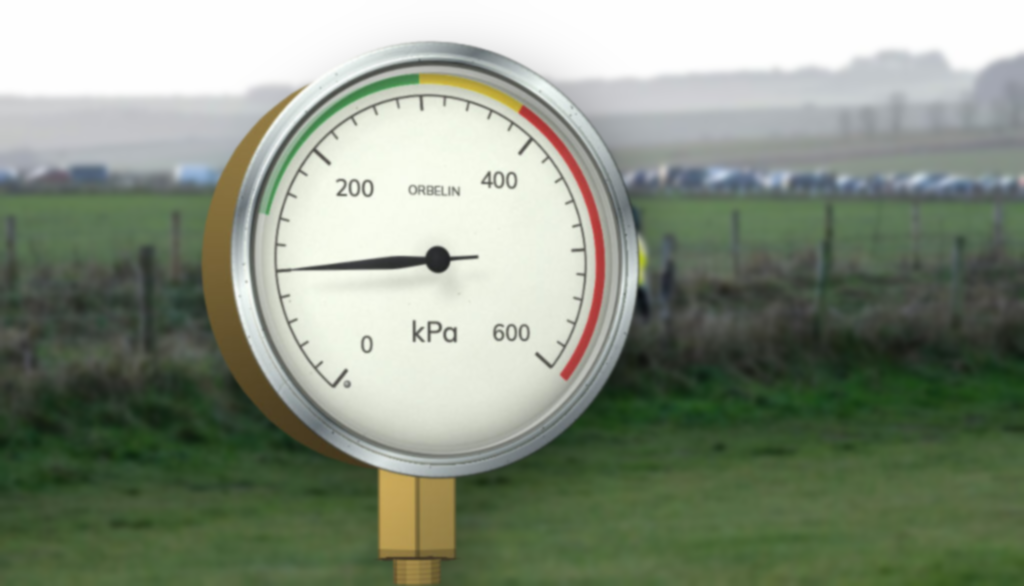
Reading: 100
